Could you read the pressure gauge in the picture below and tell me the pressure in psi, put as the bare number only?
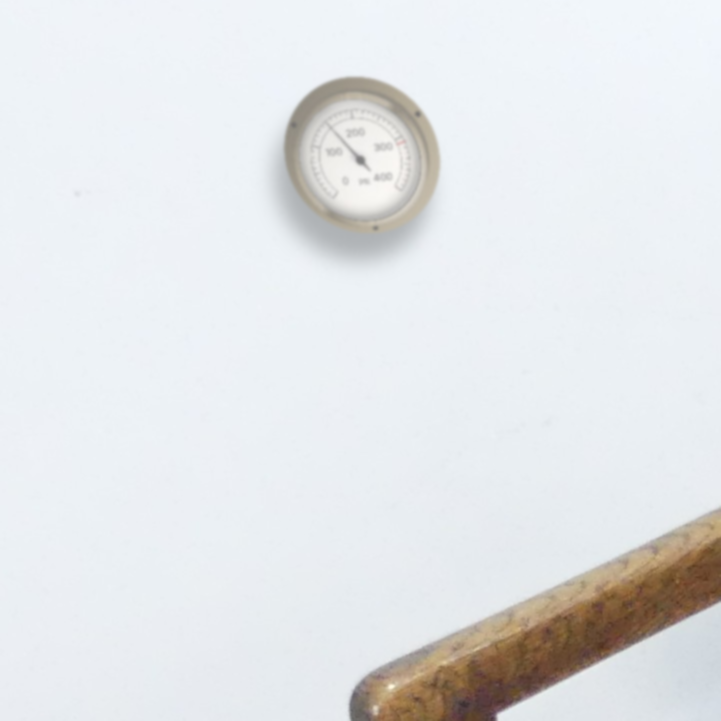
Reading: 150
